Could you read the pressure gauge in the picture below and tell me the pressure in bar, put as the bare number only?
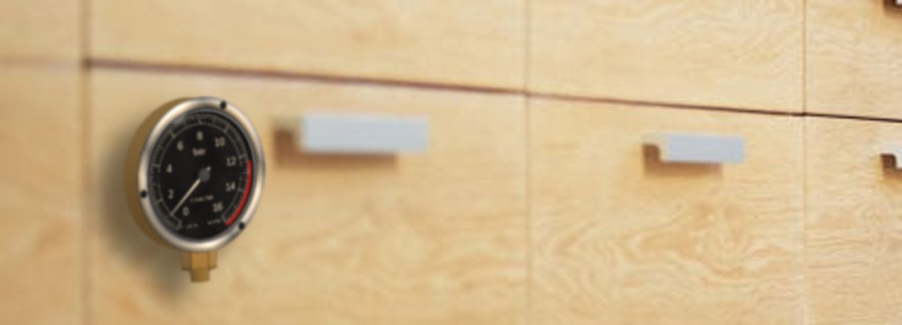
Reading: 1
